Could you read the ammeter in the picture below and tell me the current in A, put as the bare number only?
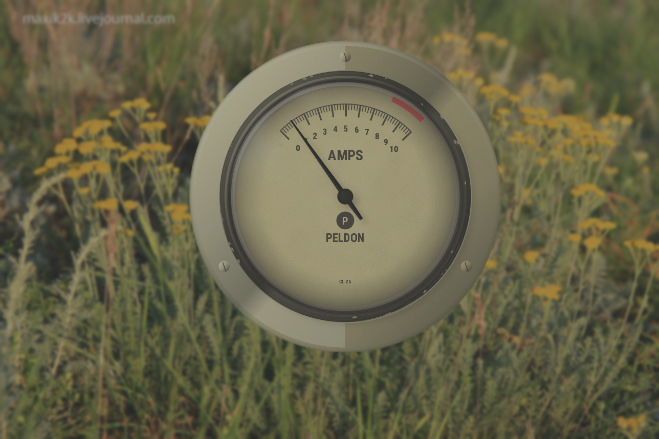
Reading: 1
